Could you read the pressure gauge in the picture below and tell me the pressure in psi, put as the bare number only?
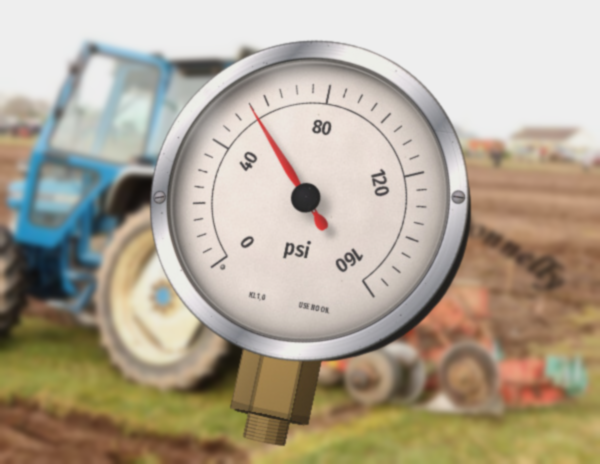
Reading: 55
